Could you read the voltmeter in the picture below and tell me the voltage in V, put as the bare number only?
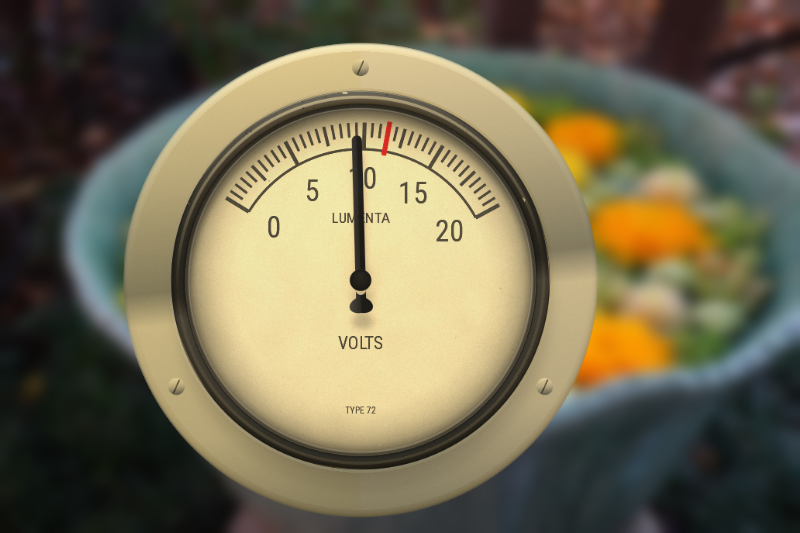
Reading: 9.5
